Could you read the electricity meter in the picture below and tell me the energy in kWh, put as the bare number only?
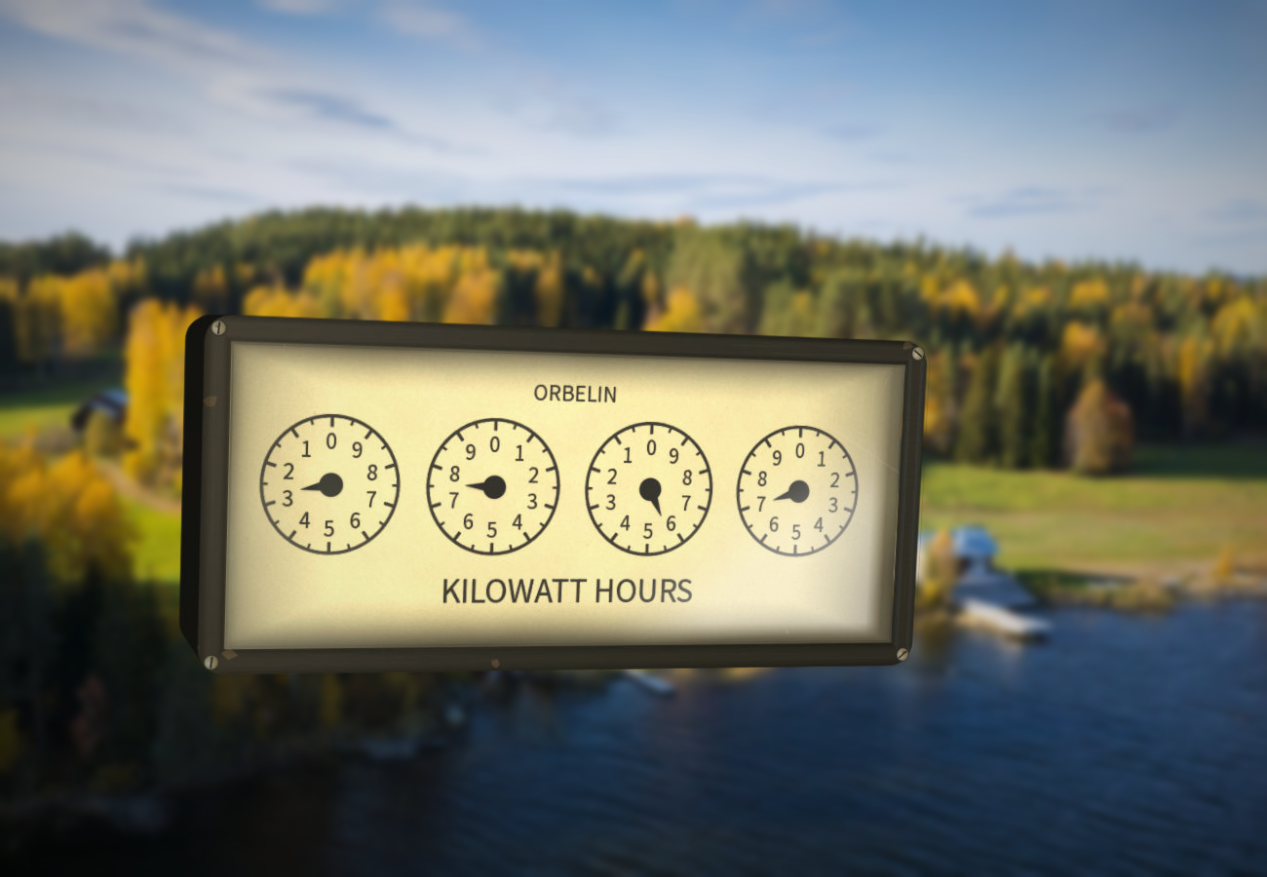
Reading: 2757
